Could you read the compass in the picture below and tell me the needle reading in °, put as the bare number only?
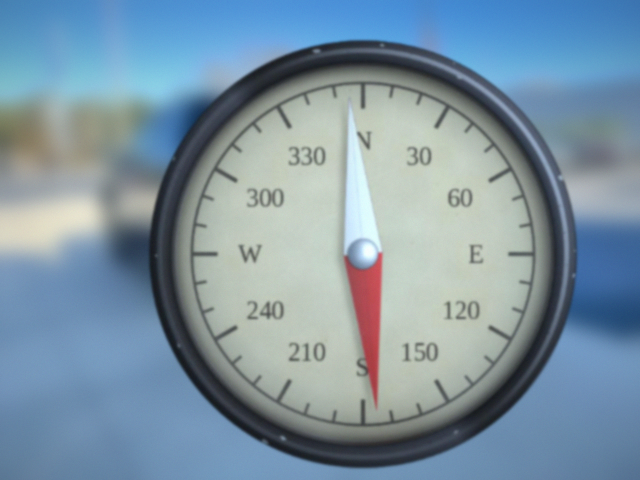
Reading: 175
